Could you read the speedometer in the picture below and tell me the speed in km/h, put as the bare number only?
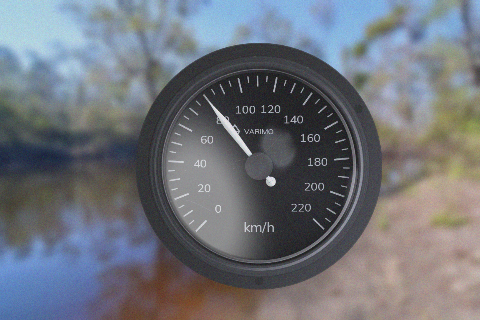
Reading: 80
